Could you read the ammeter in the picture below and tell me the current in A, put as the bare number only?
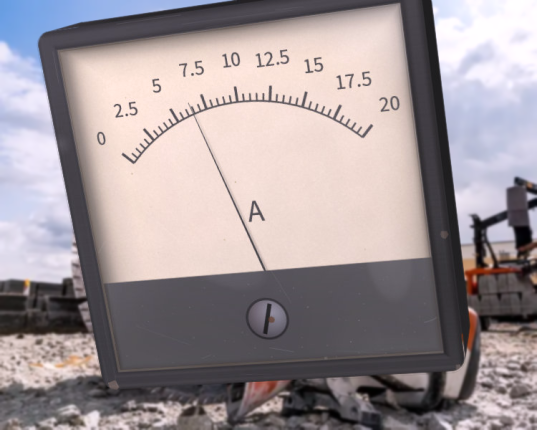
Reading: 6.5
